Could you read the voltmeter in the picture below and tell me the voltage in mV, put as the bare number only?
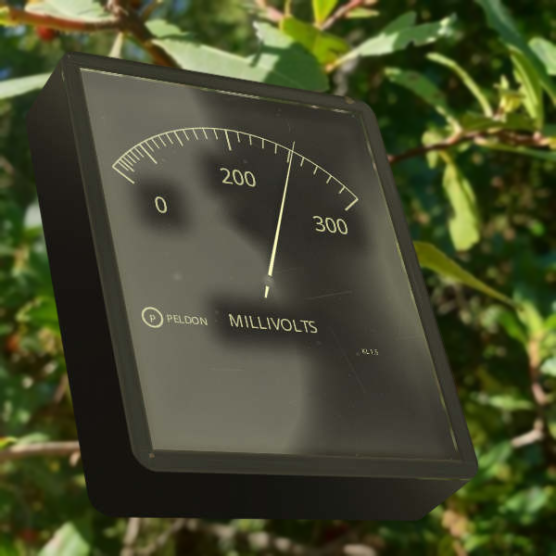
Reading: 250
